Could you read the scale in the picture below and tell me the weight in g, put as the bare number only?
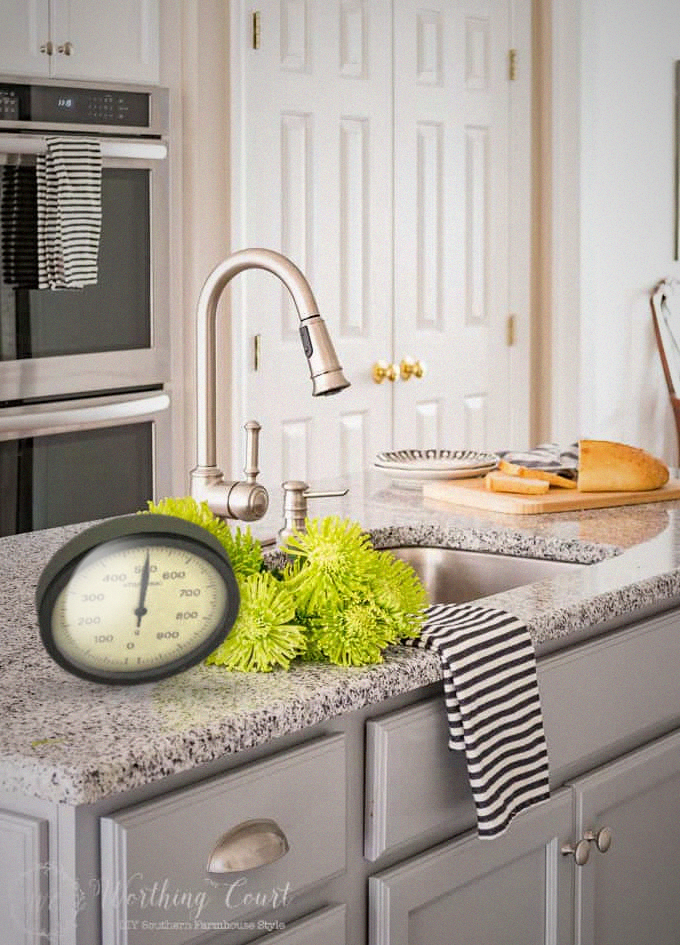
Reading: 500
